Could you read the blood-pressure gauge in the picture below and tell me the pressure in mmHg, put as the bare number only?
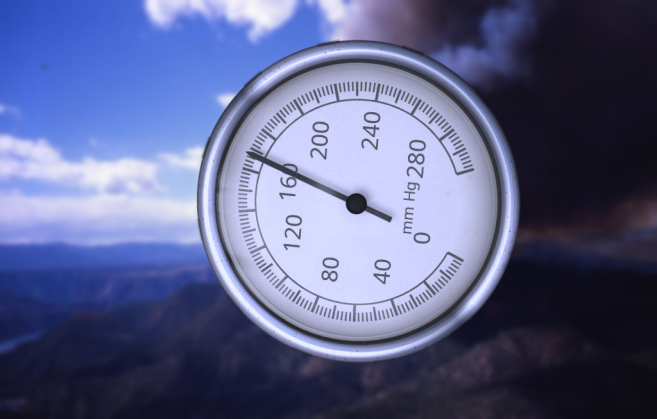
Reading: 168
